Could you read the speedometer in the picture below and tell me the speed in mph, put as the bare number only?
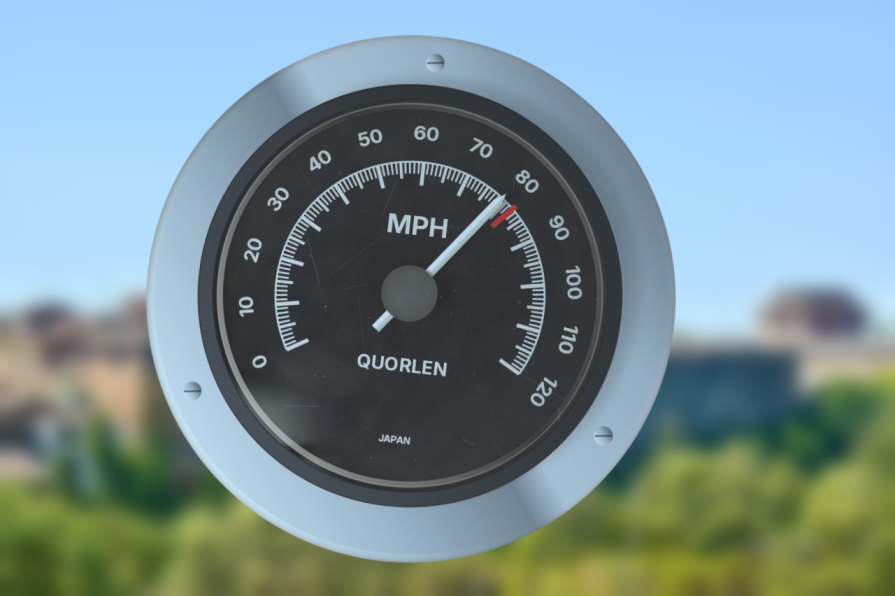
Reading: 79
